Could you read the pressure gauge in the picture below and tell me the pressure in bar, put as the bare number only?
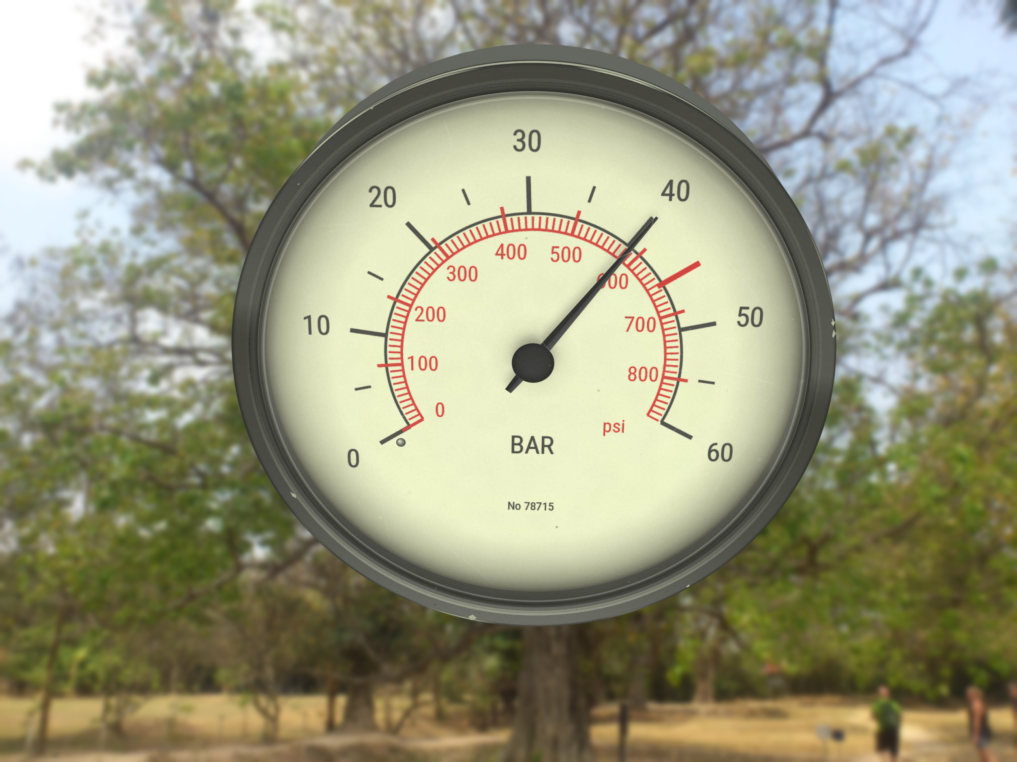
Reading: 40
